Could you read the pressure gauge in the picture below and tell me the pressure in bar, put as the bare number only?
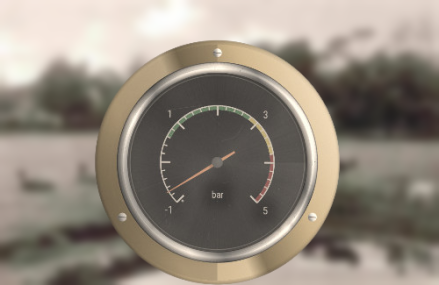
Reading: -0.7
